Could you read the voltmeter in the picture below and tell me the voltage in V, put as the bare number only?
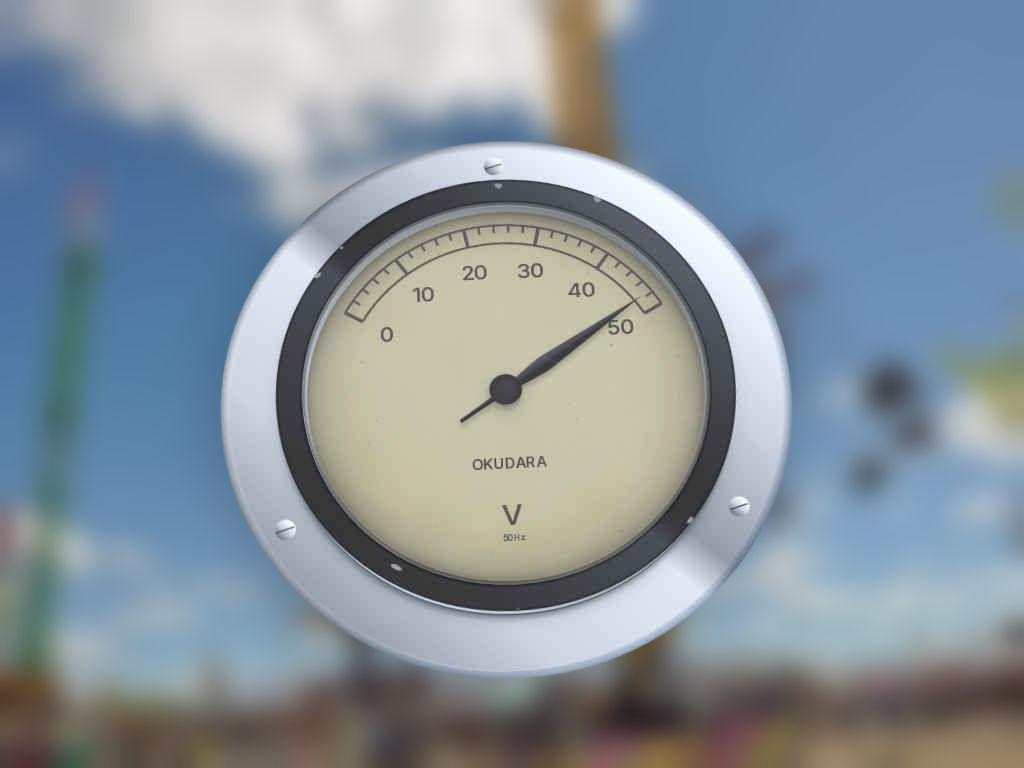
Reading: 48
